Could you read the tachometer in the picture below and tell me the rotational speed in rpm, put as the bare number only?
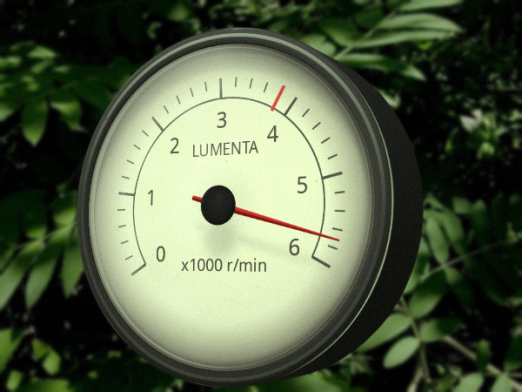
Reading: 5700
